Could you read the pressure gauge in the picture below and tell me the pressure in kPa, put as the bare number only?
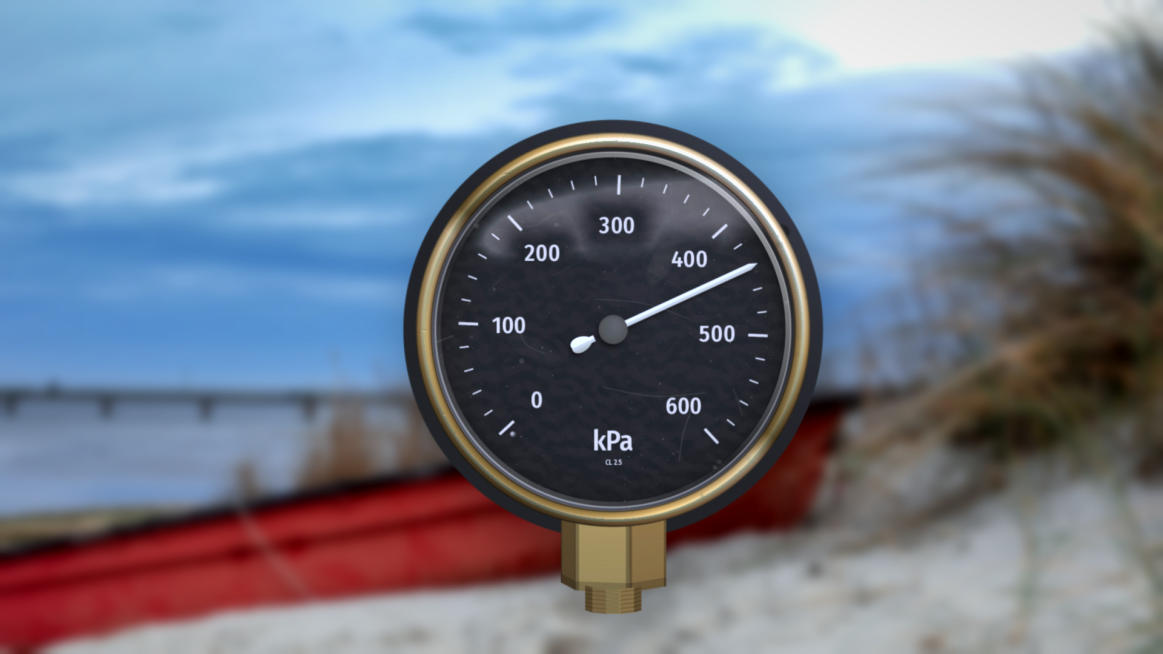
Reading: 440
